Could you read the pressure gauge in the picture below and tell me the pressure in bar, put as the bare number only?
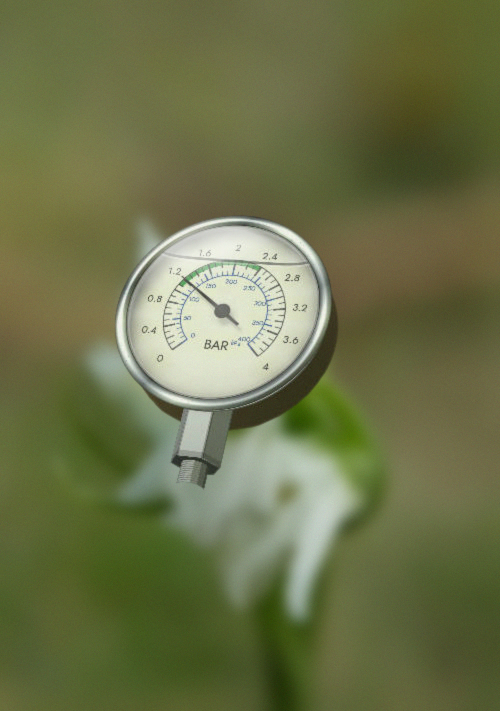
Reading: 1.2
